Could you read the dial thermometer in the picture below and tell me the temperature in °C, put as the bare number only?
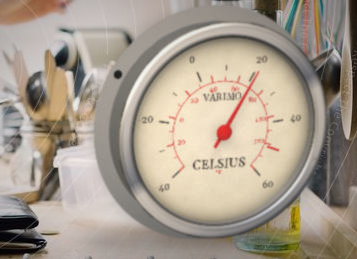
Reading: 20
